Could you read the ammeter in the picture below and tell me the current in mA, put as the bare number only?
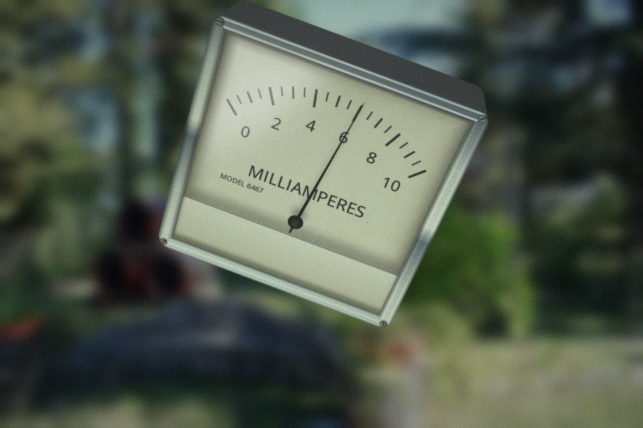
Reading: 6
